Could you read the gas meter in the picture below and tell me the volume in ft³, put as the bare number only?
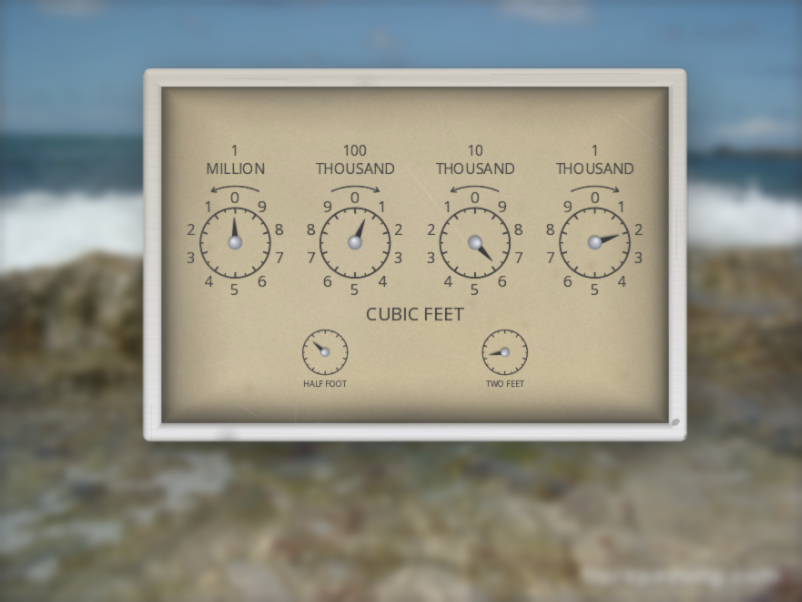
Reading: 6200
